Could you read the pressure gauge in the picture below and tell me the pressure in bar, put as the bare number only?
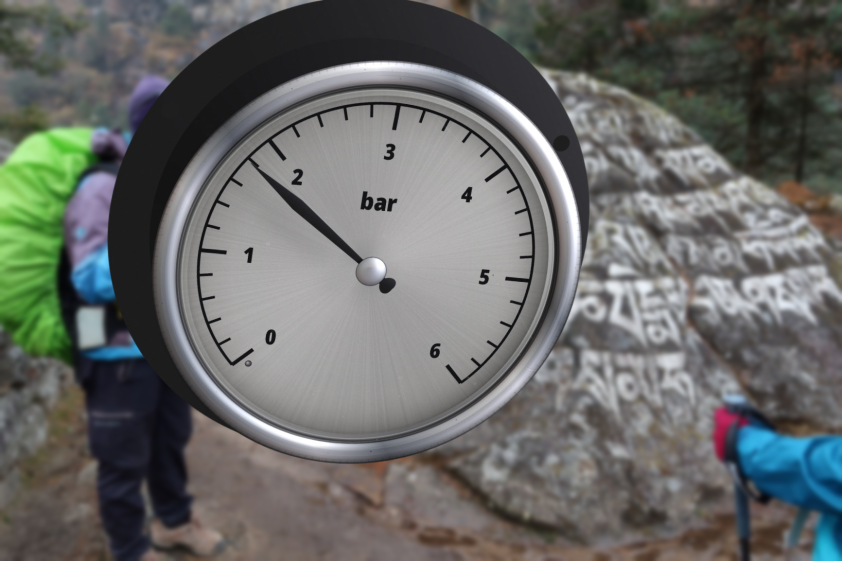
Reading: 1.8
